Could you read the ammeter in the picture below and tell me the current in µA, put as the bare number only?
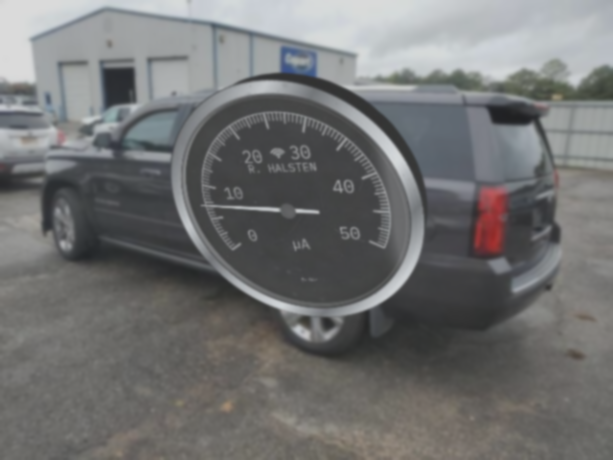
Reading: 7.5
